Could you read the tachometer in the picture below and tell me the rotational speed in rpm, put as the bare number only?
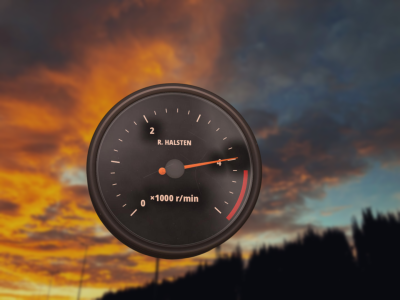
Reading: 4000
